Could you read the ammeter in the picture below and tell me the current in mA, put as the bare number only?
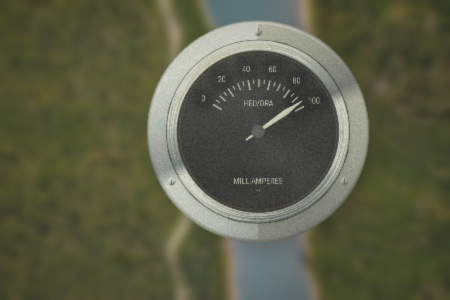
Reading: 95
